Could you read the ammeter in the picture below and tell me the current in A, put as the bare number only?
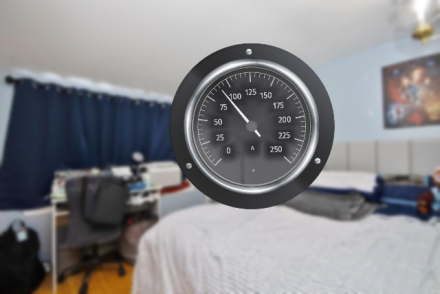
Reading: 90
